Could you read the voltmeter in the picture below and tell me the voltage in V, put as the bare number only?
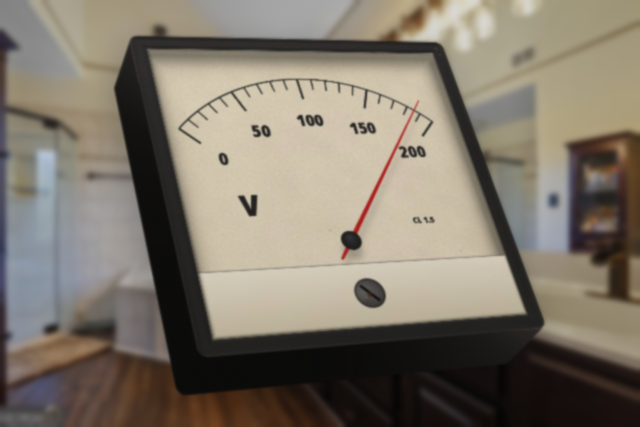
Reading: 185
